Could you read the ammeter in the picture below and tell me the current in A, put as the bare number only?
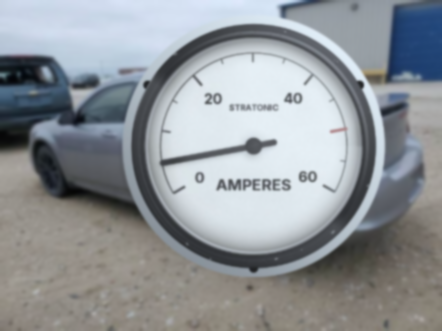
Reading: 5
